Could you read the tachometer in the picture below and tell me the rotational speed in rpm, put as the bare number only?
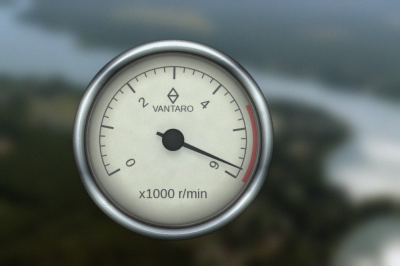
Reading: 5800
